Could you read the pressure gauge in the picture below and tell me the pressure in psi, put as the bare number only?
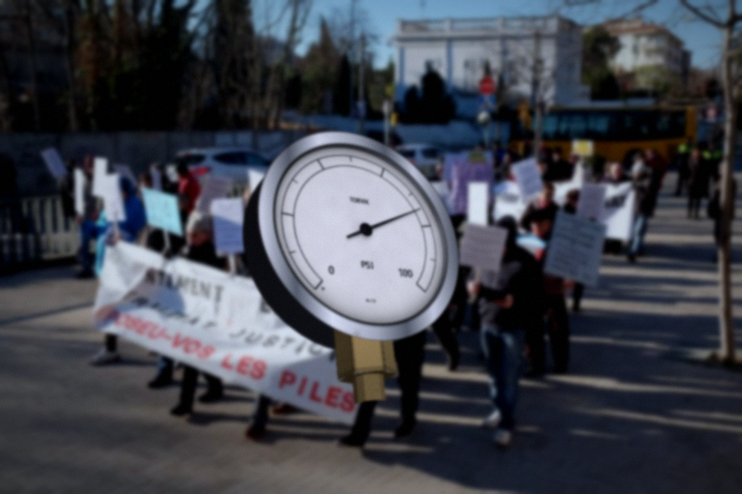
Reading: 75
